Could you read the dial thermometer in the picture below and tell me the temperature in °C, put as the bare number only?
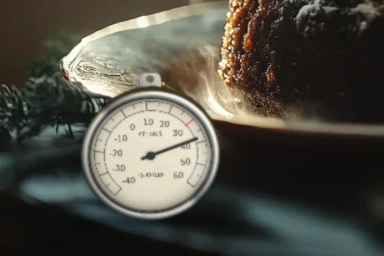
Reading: 37.5
